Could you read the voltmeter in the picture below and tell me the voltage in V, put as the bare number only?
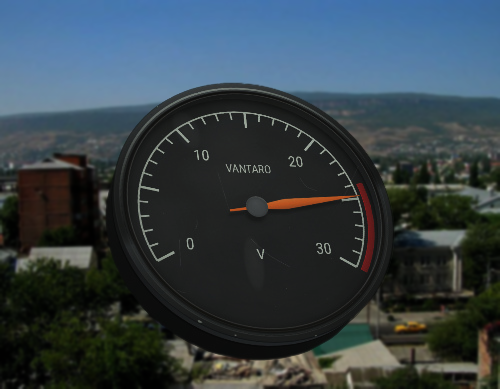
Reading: 25
